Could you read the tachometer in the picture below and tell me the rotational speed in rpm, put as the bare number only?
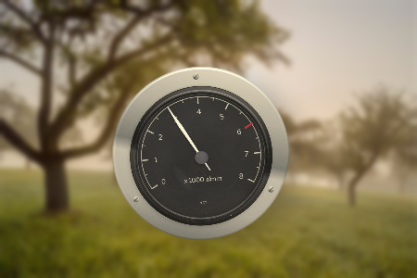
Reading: 3000
